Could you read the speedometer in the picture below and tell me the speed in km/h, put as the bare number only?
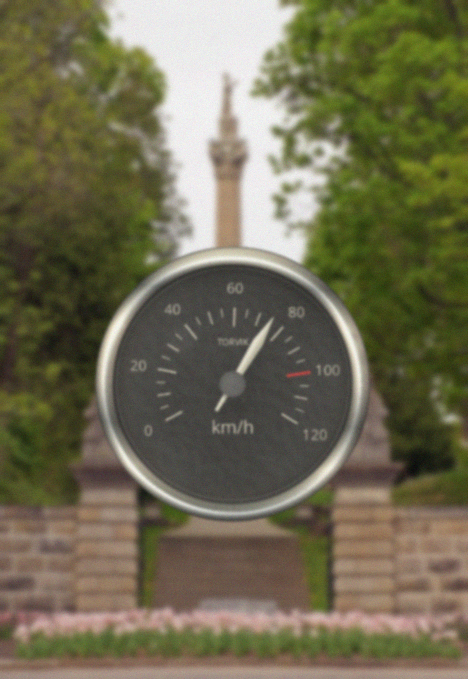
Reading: 75
